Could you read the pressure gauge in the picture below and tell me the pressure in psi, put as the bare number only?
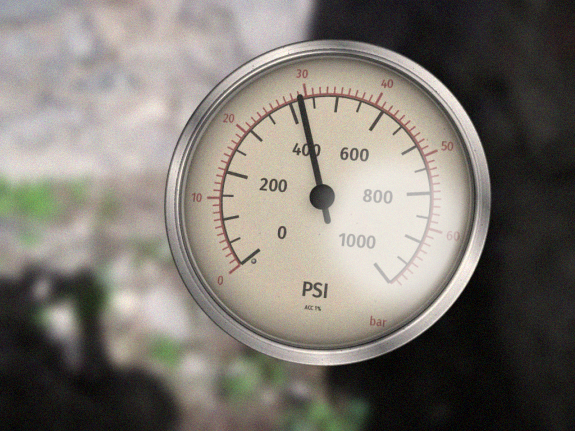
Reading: 425
